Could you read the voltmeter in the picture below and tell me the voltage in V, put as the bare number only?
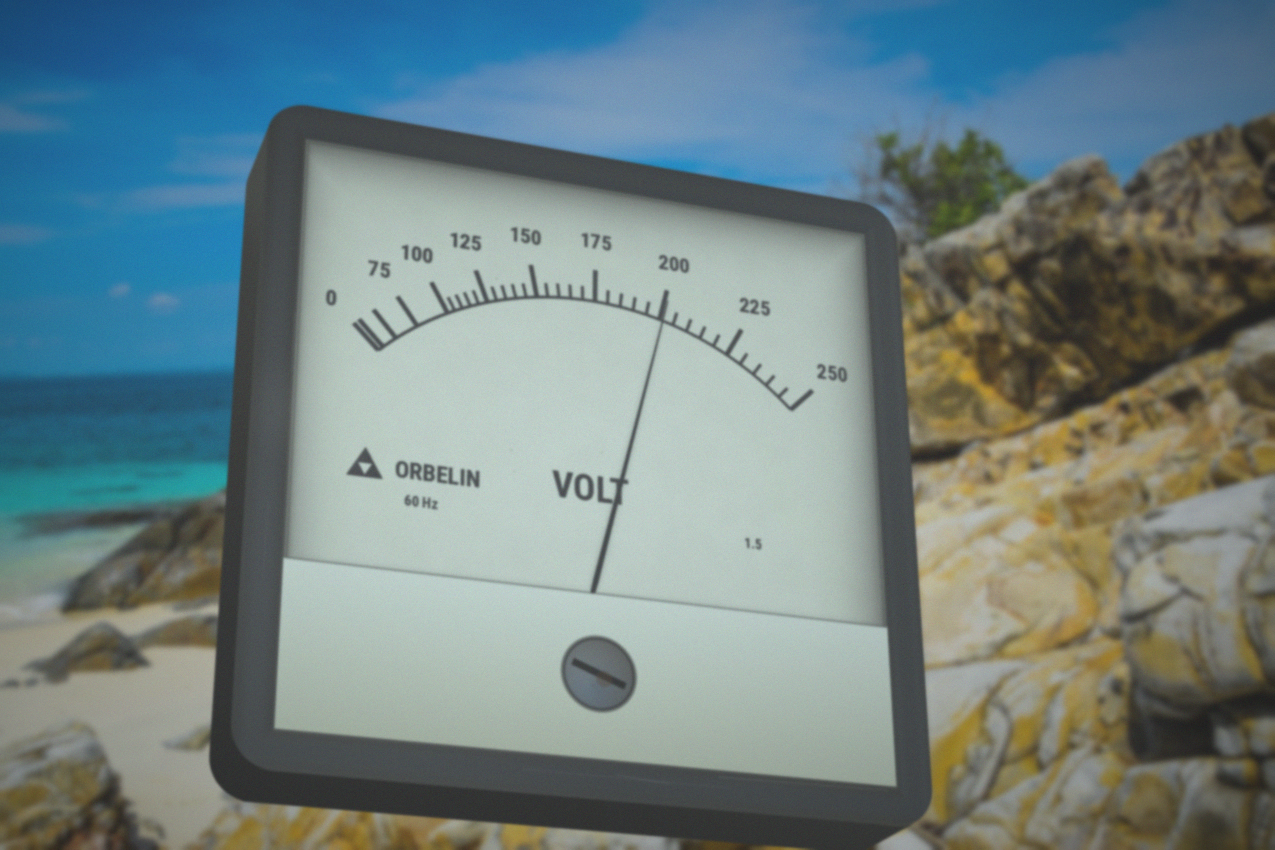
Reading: 200
